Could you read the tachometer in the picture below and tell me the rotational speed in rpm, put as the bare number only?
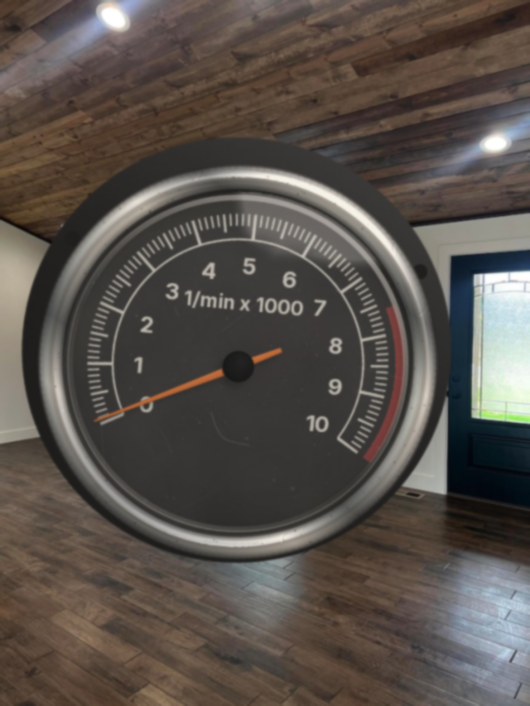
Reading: 100
